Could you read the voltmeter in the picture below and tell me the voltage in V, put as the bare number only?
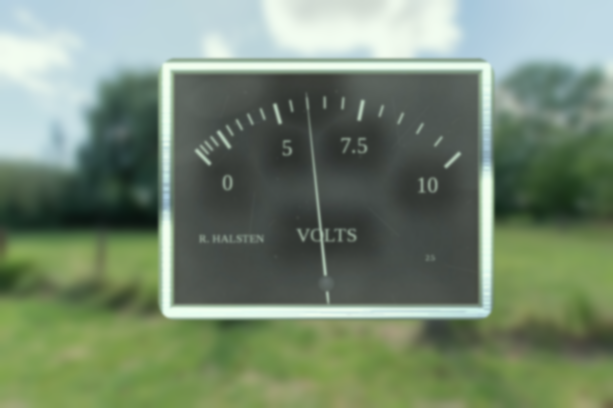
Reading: 6
